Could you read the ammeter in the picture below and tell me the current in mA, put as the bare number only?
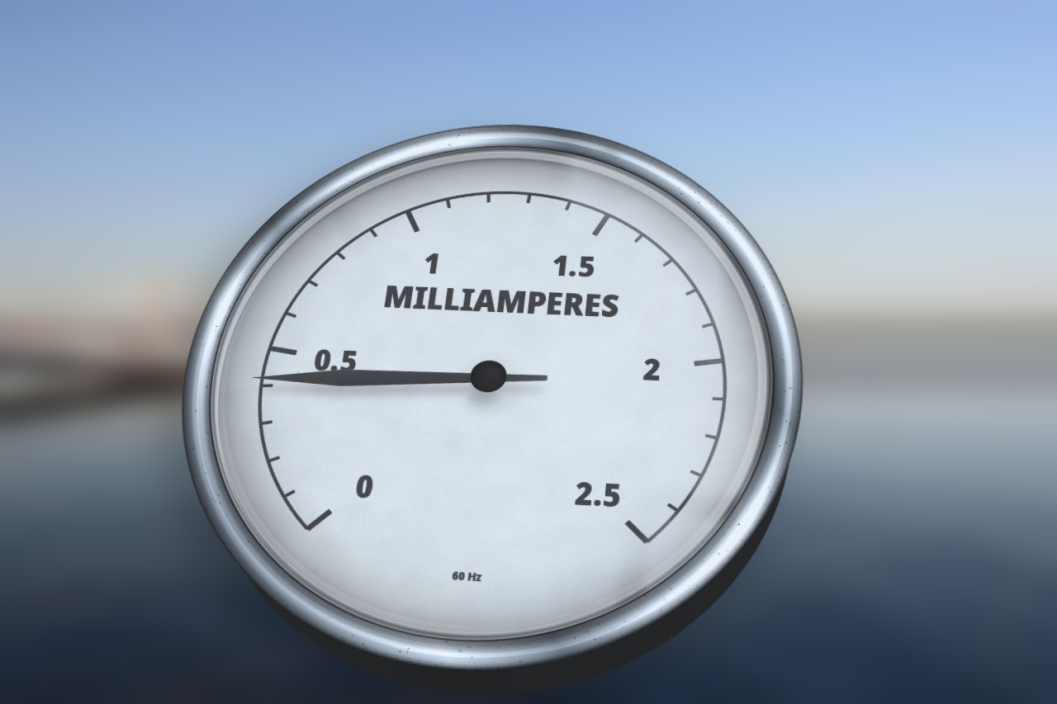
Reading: 0.4
